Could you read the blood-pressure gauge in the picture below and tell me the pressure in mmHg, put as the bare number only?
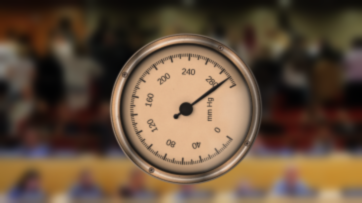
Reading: 290
